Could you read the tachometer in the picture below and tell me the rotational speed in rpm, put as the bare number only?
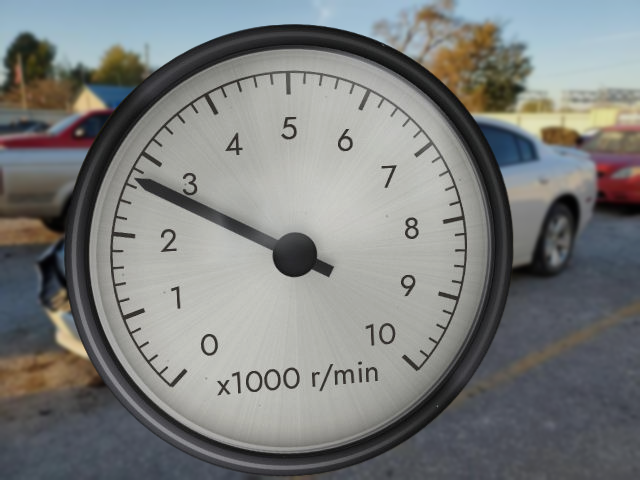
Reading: 2700
